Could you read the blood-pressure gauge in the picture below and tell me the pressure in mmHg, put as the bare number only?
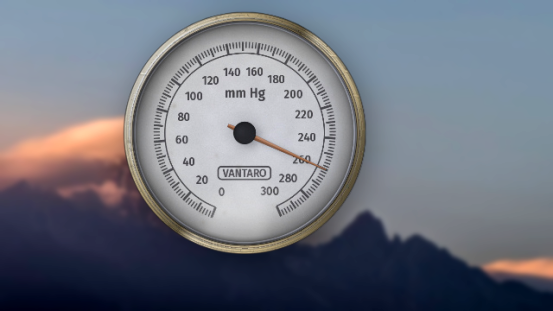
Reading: 260
